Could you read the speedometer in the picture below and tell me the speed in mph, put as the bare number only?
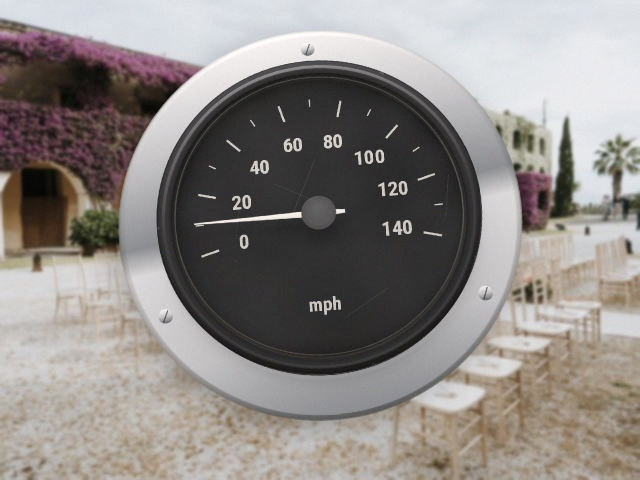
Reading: 10
